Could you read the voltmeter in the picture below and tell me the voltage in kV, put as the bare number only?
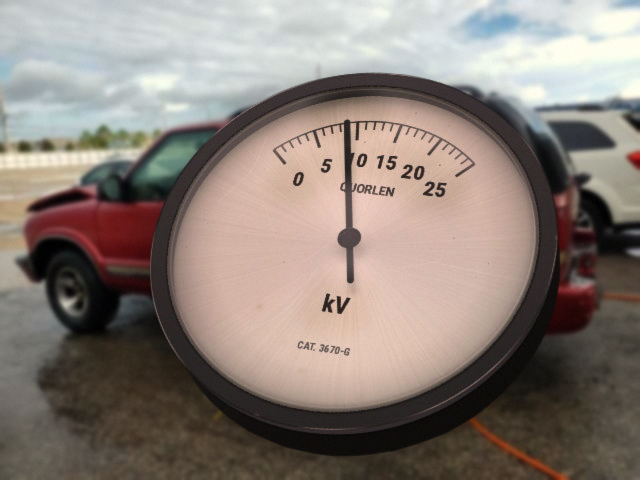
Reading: 9
